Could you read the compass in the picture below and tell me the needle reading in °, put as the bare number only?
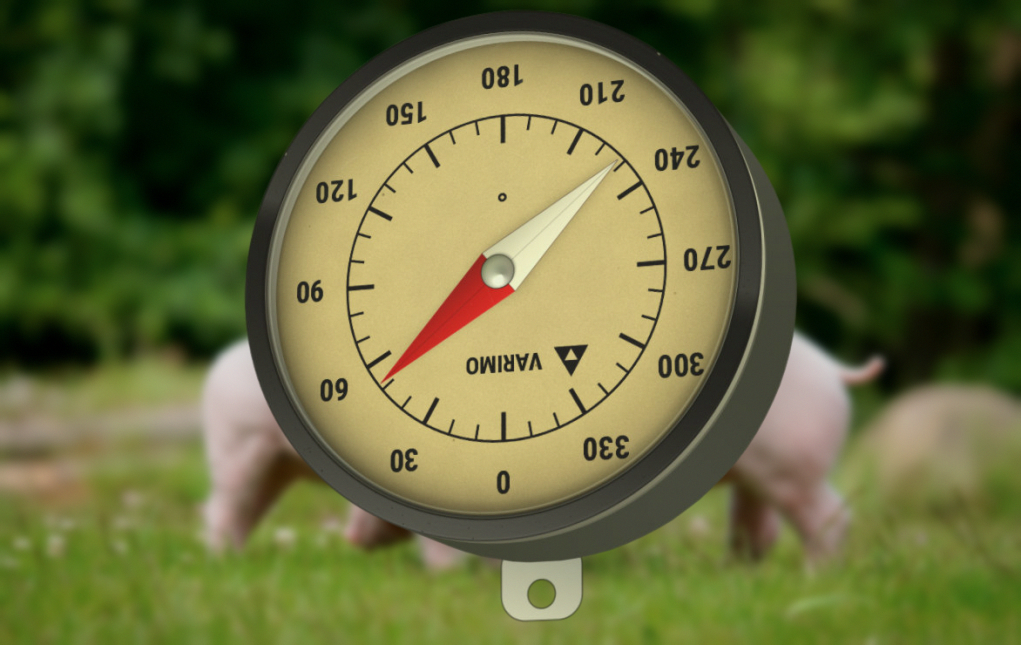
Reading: 50
